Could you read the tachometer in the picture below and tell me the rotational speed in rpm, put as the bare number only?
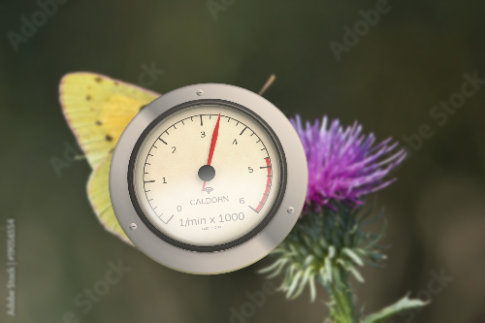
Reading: 3400
